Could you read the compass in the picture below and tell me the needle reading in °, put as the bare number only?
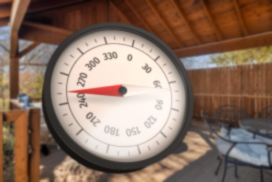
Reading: 250
